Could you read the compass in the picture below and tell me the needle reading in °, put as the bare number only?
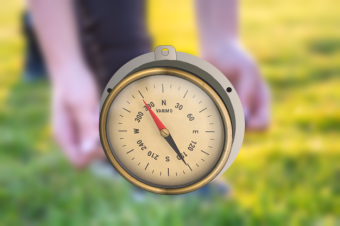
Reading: 330
